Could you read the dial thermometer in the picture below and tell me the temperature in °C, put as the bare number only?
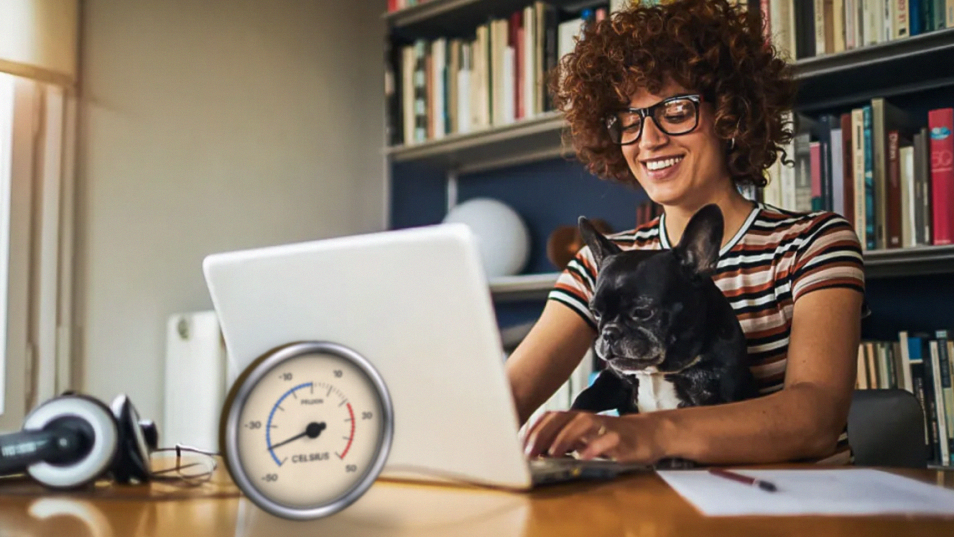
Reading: -40
